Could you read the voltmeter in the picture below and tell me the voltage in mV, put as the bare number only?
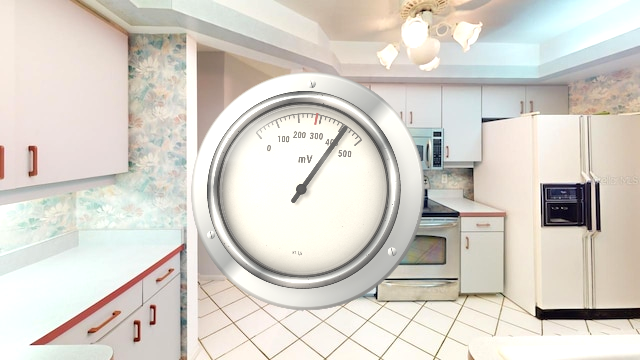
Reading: 420
